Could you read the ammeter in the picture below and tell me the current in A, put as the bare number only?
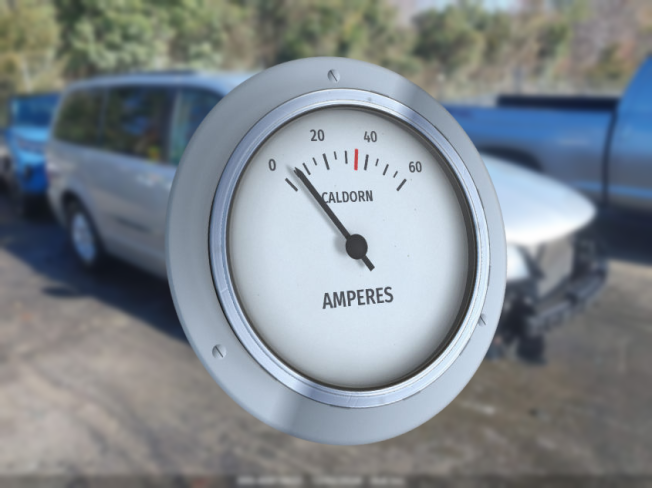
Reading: 5
